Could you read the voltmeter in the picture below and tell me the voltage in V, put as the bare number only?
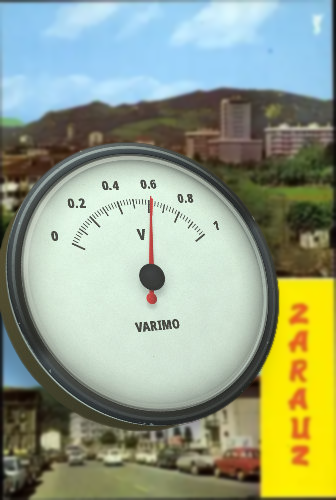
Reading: 0.6
